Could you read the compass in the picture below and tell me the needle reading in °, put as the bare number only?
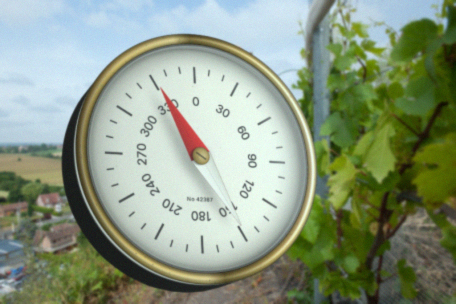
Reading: 330
